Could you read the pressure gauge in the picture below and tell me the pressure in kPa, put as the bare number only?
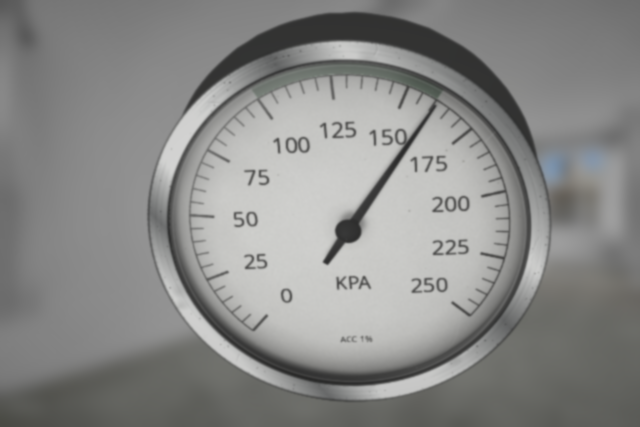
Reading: 160
